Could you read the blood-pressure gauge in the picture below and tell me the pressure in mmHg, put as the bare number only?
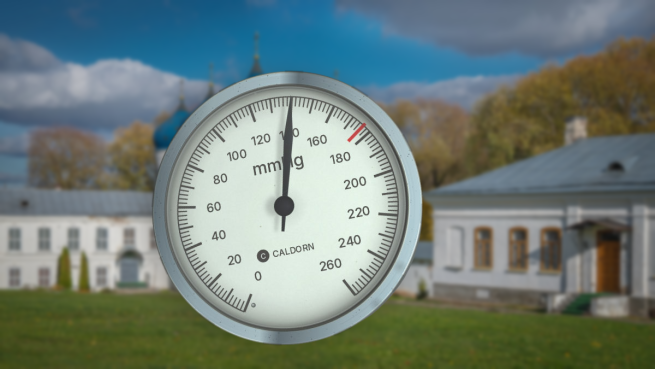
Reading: 140
